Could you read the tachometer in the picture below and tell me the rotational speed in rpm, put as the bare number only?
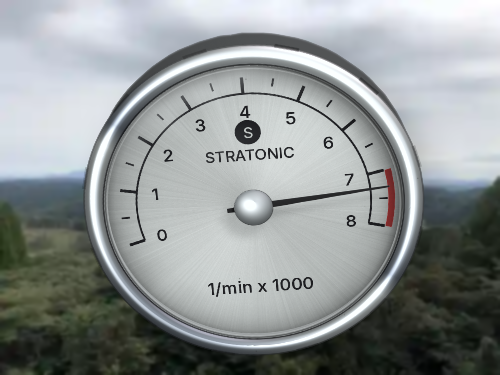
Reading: 7250
